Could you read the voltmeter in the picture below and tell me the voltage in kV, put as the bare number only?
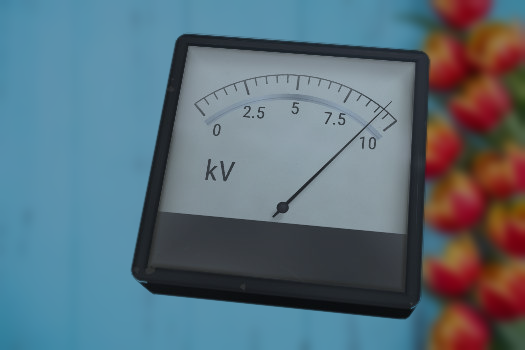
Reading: 9.25
